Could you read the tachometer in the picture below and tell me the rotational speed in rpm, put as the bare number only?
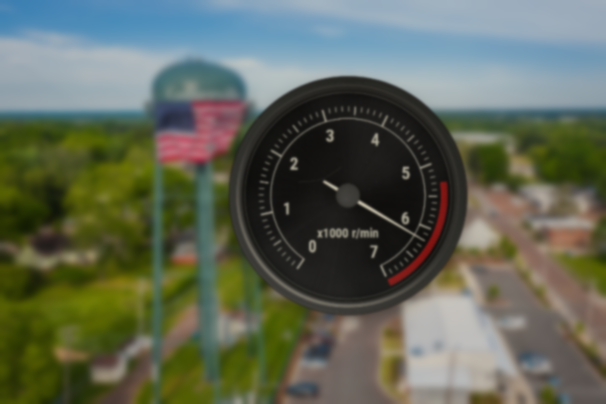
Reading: 6200
